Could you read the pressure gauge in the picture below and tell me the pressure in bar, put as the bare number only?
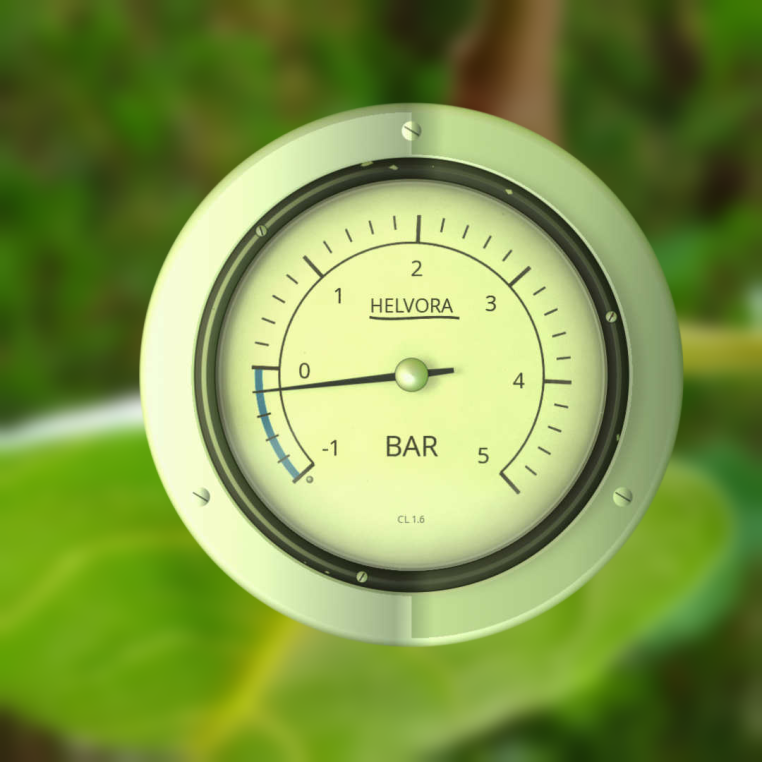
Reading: -0.2
